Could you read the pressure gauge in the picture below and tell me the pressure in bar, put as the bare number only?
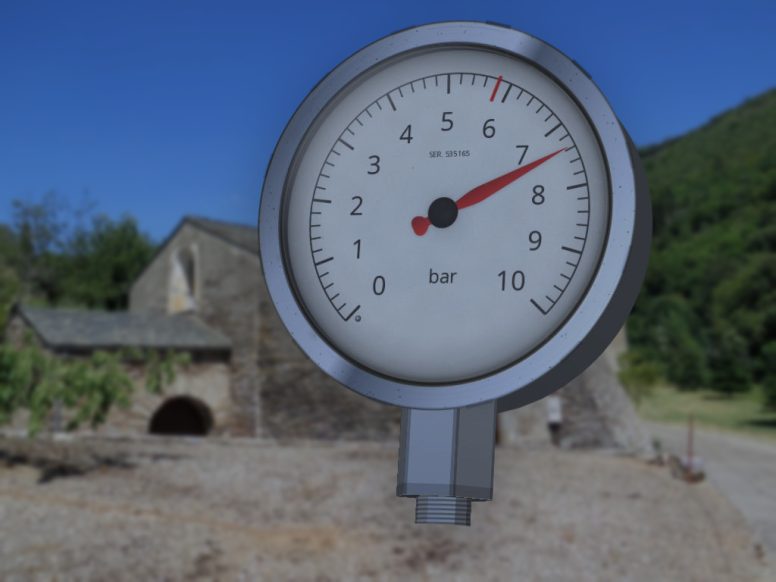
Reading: 7.4
